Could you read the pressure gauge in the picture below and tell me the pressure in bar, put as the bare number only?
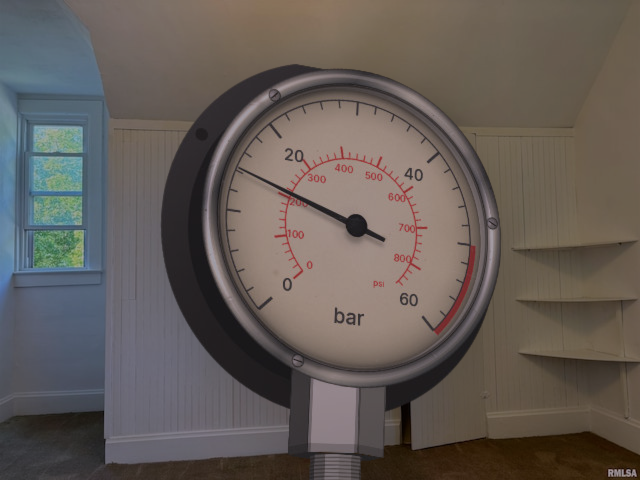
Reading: 14
